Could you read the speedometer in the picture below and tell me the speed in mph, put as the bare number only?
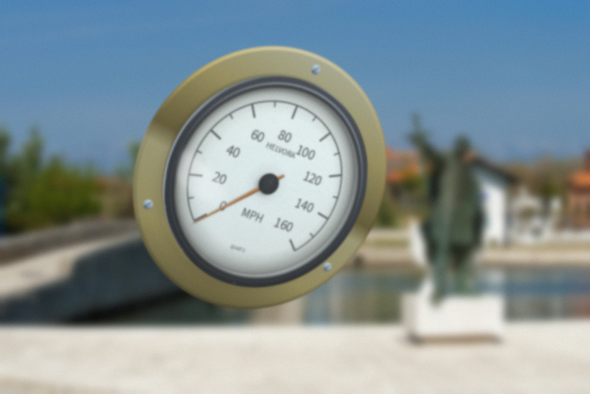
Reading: 0
